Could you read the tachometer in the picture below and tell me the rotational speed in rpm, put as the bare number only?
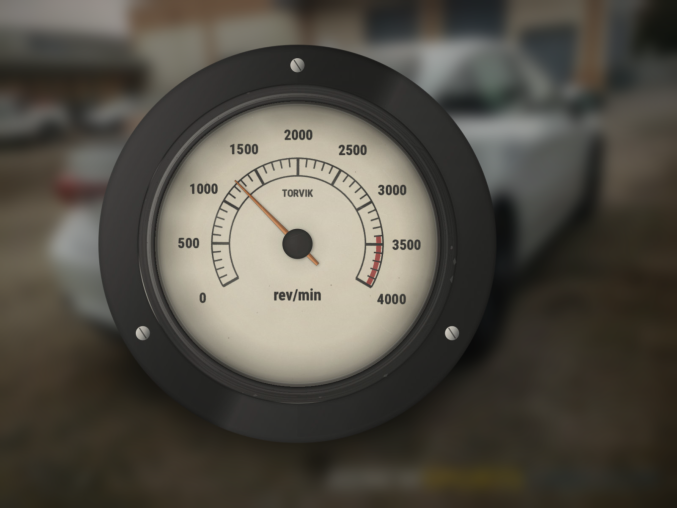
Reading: 1250
